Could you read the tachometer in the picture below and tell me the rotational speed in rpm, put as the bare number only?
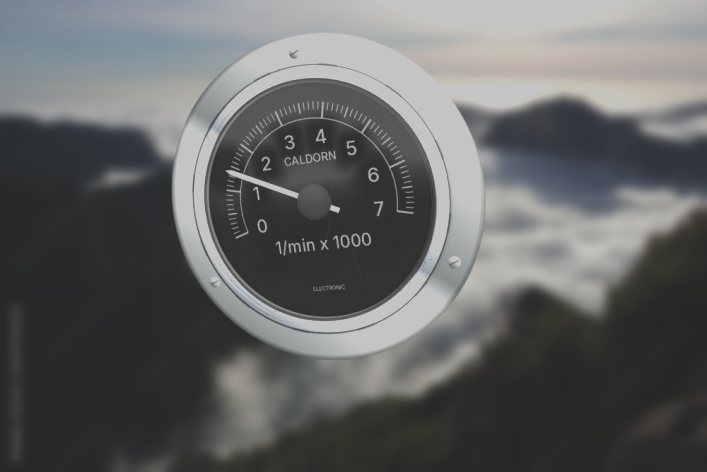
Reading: 1400
